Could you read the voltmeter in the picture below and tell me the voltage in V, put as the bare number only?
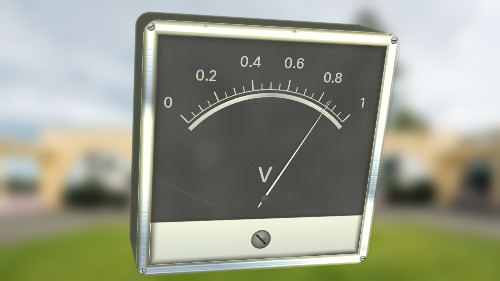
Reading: 0.85
